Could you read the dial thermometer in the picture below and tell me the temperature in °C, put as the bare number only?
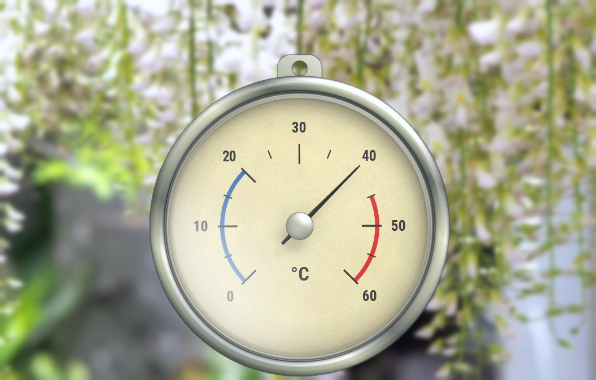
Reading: 40
